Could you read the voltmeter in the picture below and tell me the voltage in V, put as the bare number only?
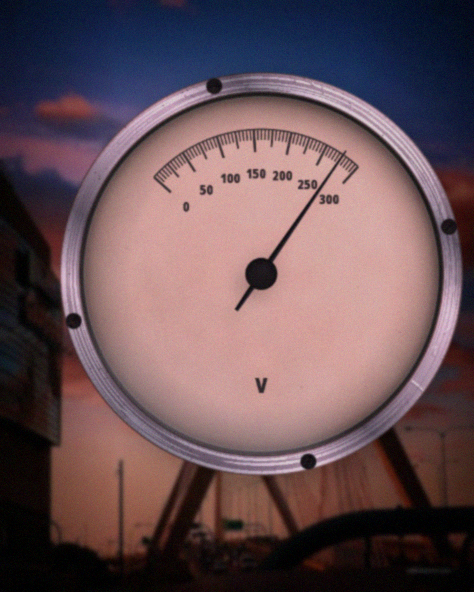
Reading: 275
